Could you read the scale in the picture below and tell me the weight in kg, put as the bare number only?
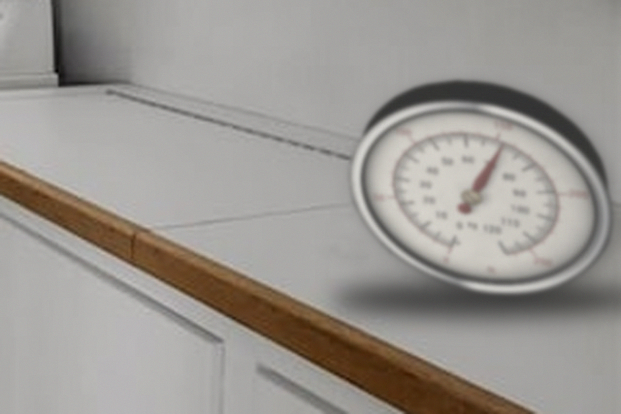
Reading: 70
